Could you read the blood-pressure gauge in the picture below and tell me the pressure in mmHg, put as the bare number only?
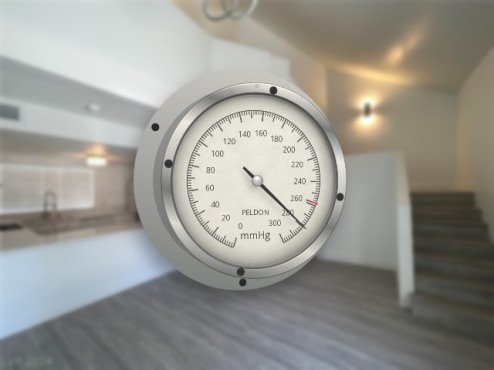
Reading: 280
